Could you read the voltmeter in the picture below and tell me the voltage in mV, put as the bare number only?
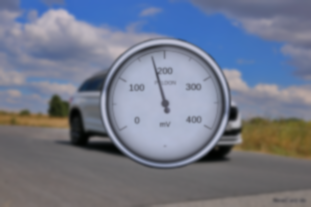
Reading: 175
